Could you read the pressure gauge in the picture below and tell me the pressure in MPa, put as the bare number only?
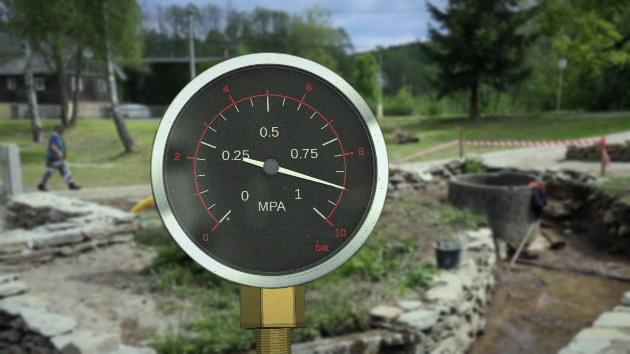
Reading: 0.9
